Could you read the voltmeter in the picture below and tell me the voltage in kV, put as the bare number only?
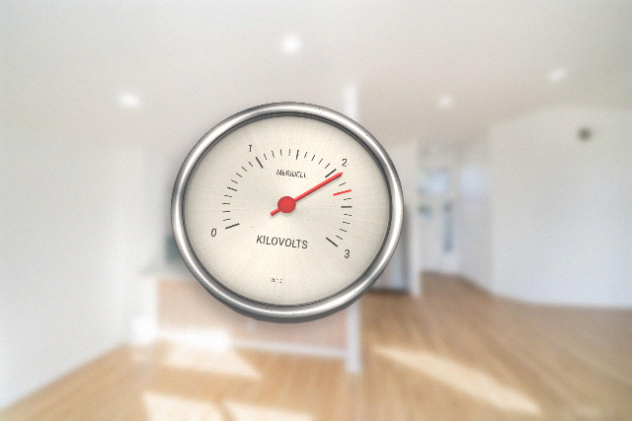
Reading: 2.1
